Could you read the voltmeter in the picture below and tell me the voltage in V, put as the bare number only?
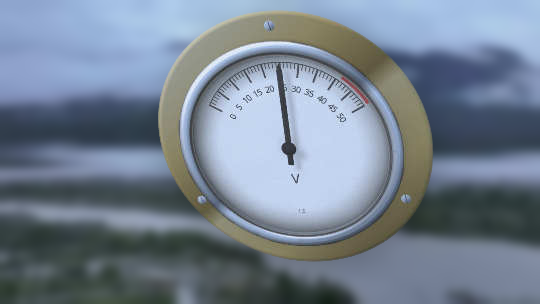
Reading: 25
